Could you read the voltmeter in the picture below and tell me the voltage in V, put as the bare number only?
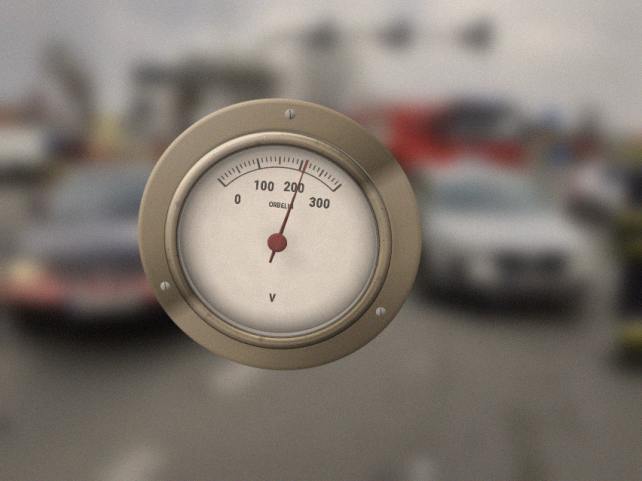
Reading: 210
